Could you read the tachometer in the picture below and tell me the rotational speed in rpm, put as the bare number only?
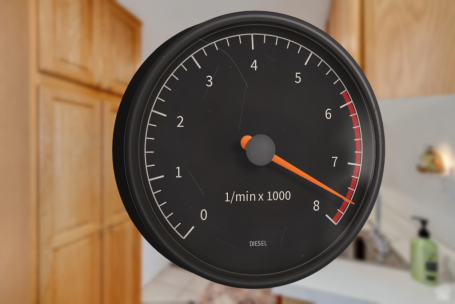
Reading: 7600
